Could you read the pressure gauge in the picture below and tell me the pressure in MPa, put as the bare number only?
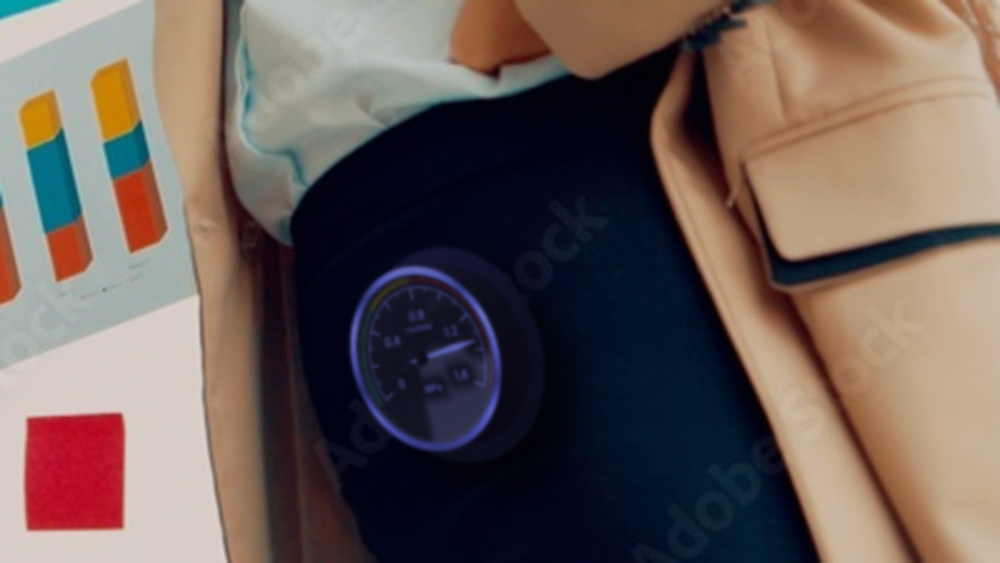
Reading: 1.35
